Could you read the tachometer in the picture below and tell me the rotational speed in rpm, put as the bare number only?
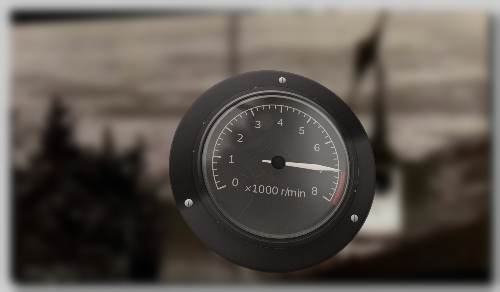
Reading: 7000
